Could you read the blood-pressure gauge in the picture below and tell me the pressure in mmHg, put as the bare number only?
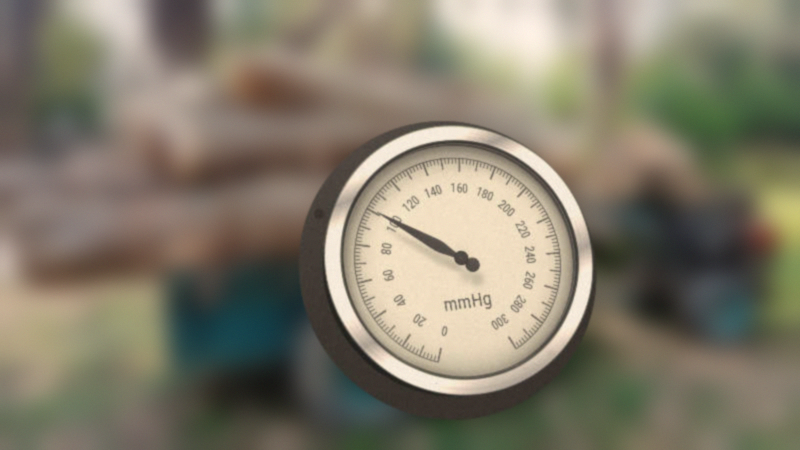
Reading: 100
